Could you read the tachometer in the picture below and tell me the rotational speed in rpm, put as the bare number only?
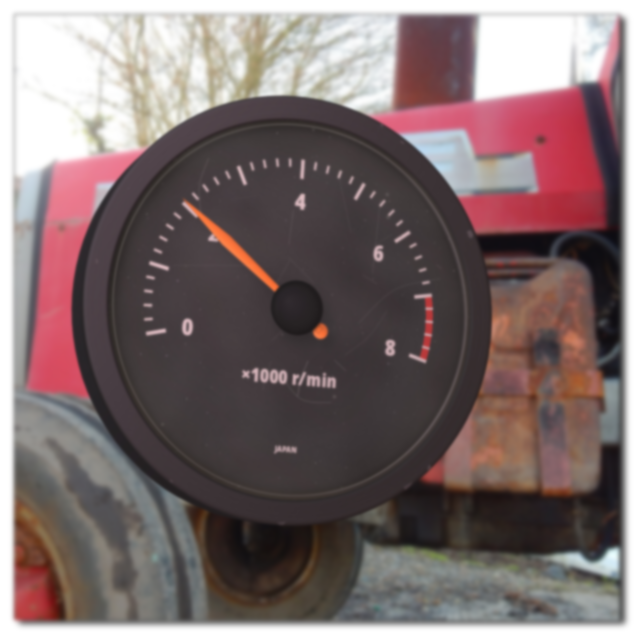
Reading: 2000
